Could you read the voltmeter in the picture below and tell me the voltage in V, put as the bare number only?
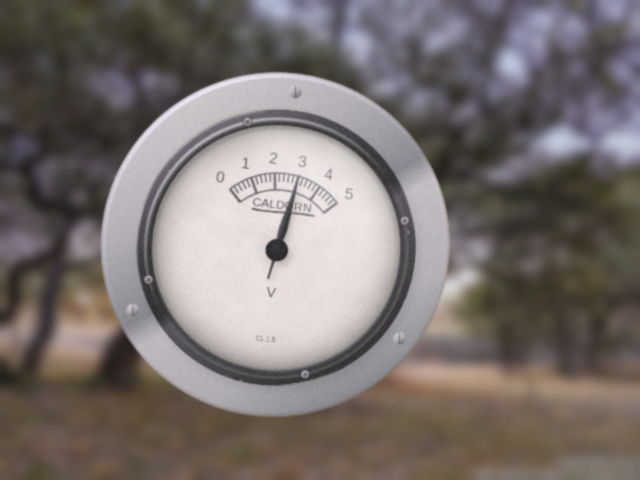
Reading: 3
